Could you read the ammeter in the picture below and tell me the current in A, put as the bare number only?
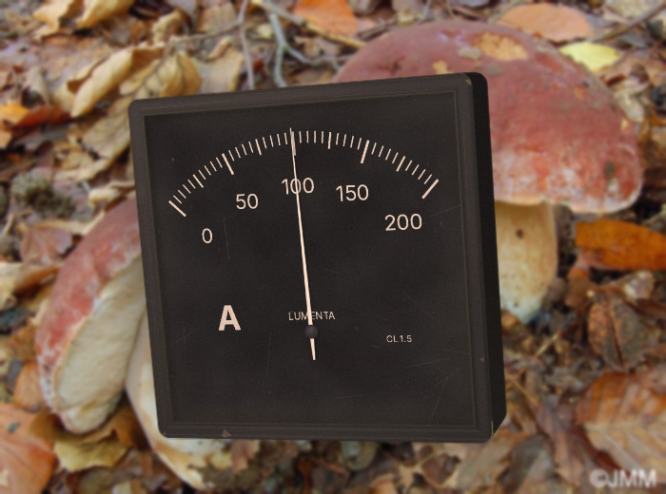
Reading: 100
